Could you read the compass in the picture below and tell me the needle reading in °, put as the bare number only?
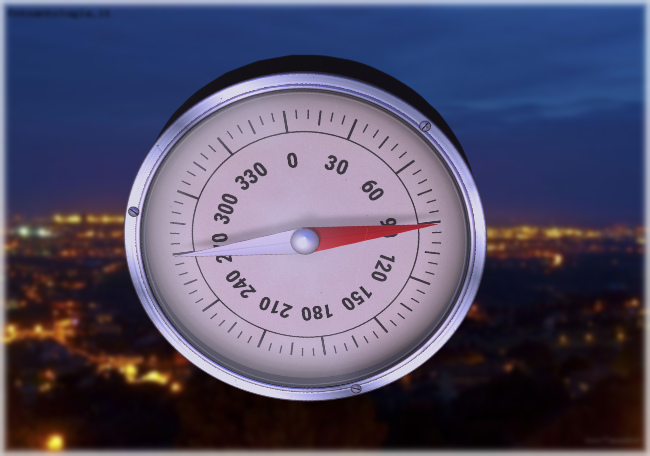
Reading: 90
